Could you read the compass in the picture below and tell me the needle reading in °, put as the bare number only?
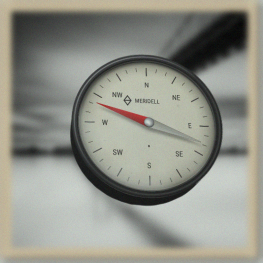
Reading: 290
